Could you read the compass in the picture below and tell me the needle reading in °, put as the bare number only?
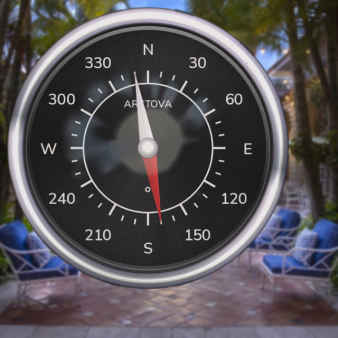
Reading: 170
